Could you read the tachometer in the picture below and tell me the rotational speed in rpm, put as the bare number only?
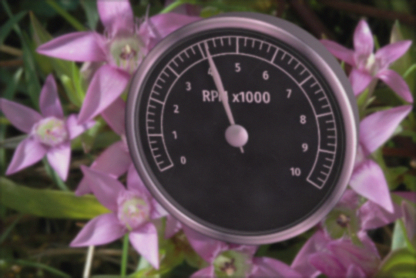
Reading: 4200
